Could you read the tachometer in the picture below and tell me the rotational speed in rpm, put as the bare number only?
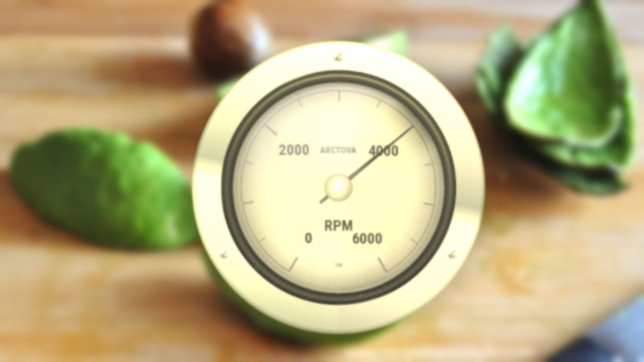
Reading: 4000
